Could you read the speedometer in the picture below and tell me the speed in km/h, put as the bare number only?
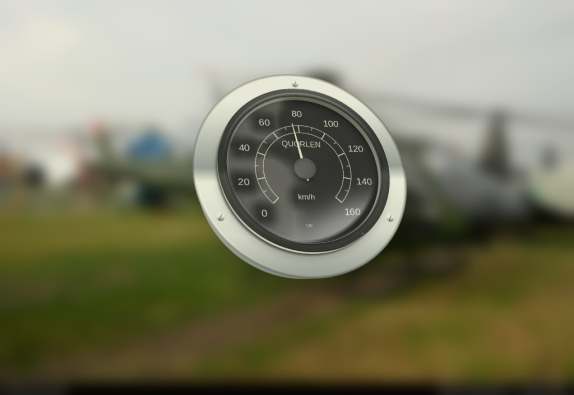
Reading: 75
